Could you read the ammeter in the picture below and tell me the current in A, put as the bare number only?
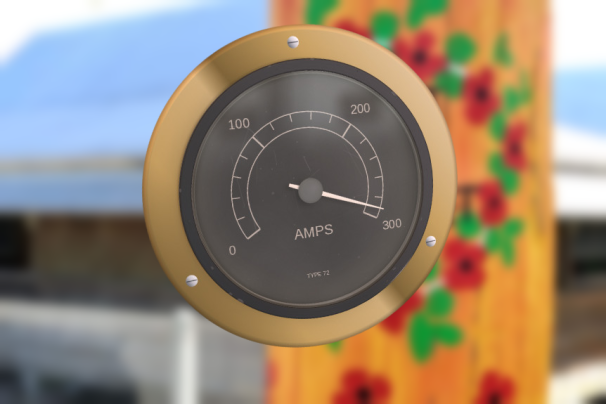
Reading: 290
